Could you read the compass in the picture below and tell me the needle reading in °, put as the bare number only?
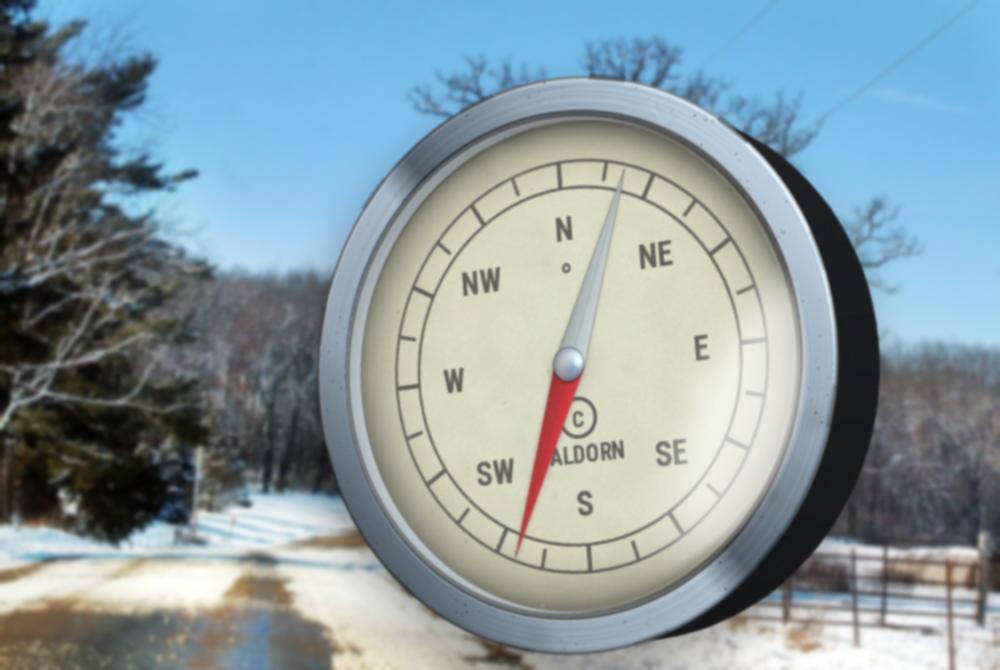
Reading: 202.5
